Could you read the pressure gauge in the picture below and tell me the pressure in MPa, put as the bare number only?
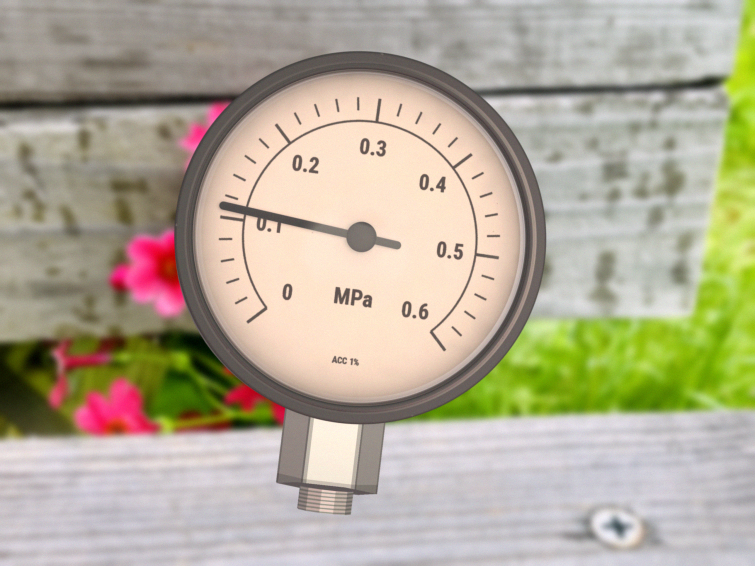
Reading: 0.11
